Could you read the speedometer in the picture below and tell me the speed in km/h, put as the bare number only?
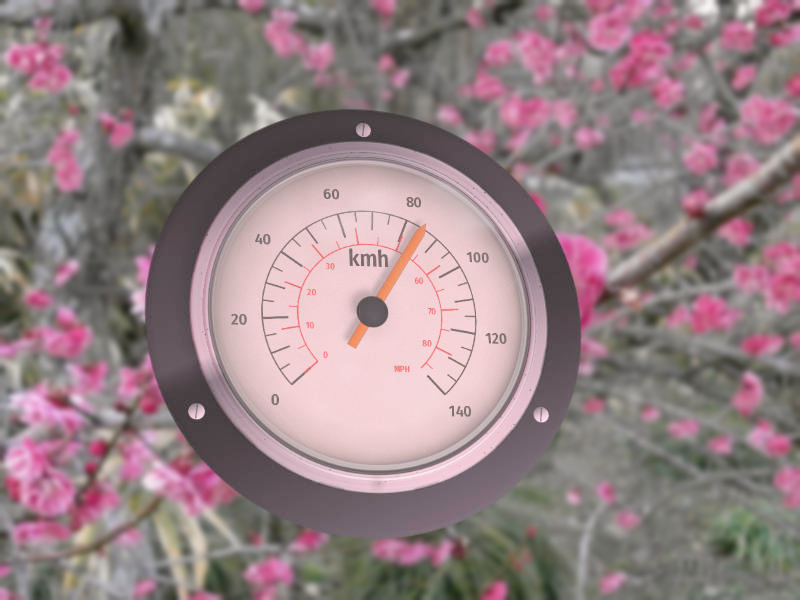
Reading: 85
